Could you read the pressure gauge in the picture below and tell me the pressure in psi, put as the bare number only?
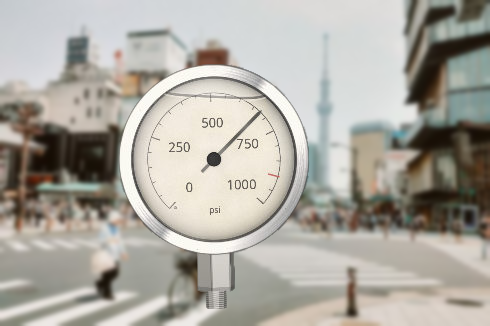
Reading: 675
